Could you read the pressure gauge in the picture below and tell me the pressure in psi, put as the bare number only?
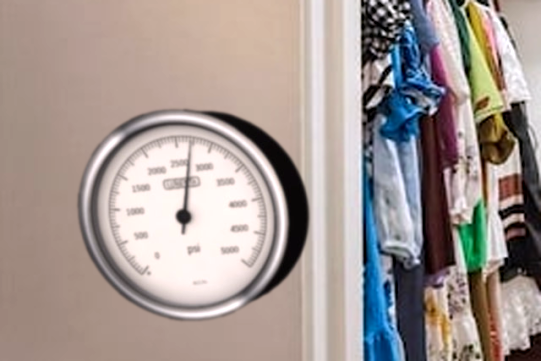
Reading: 2750
